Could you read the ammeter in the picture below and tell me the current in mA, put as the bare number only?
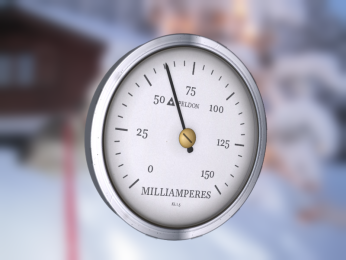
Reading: 60
